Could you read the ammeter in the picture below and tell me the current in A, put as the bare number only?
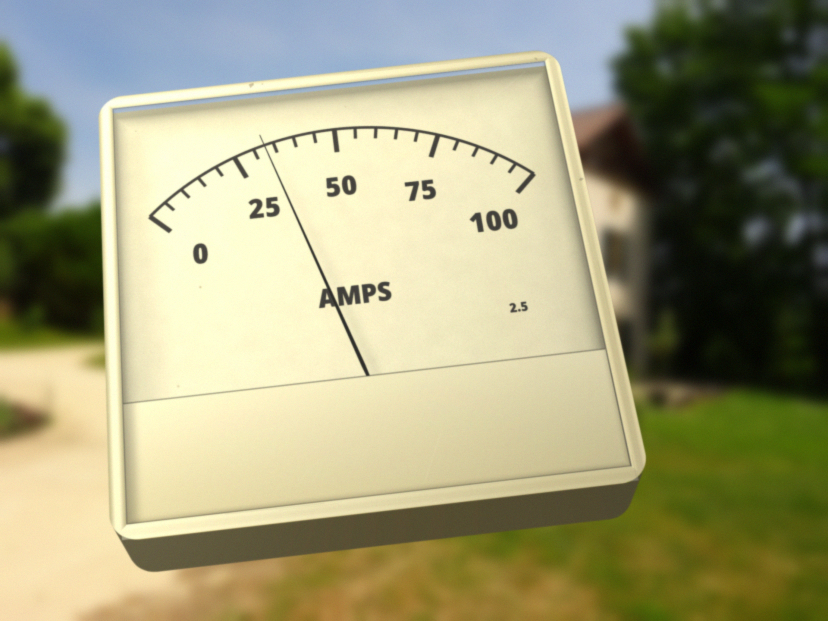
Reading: 32.5
